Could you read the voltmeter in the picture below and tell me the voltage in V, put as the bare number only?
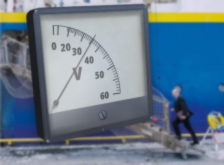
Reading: 35
